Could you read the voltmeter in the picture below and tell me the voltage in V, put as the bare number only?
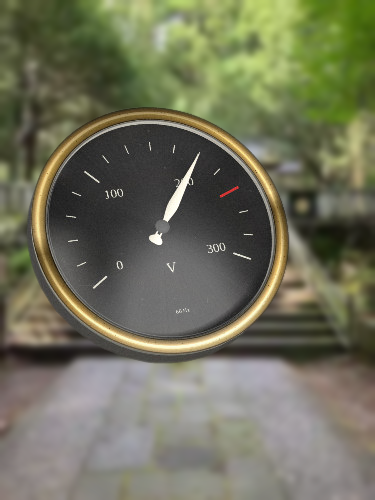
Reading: 200
